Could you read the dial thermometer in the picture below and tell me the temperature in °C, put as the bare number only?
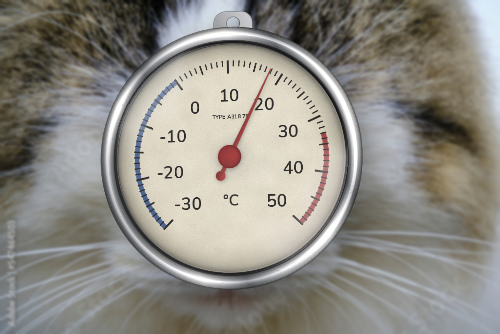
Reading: 18
